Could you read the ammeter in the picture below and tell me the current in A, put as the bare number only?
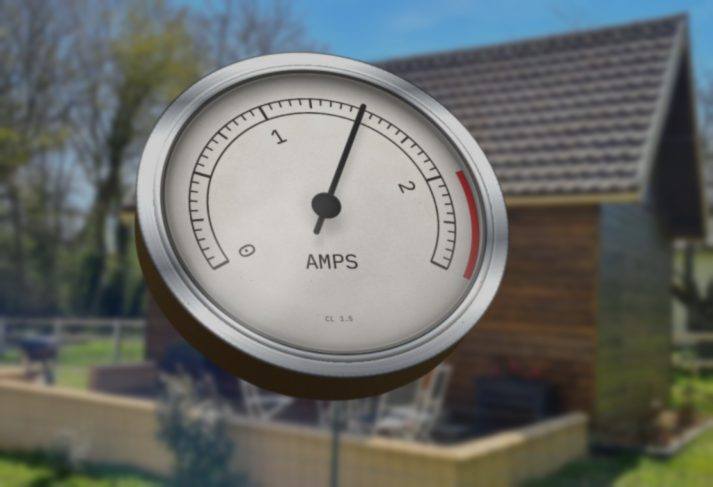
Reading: 1.5
